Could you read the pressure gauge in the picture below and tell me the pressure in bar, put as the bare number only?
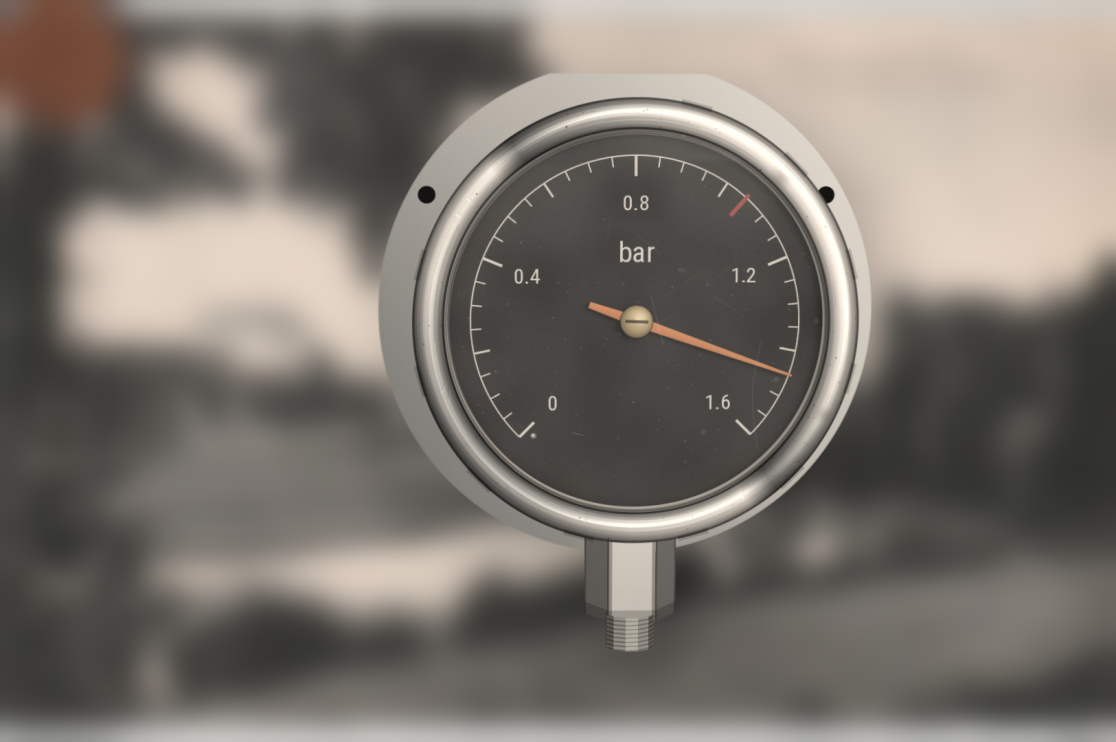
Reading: 1.45
